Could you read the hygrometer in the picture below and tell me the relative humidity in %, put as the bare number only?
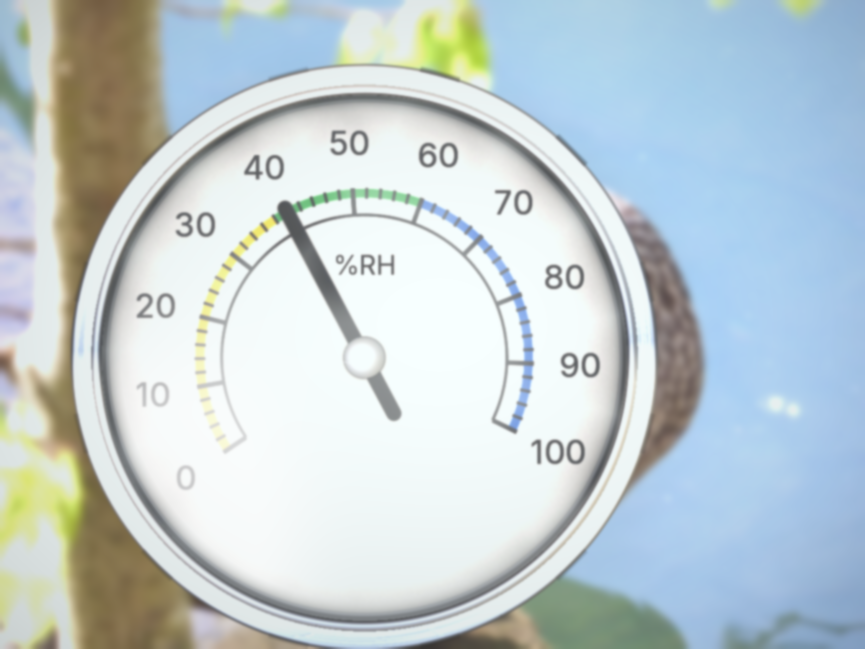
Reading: 40
